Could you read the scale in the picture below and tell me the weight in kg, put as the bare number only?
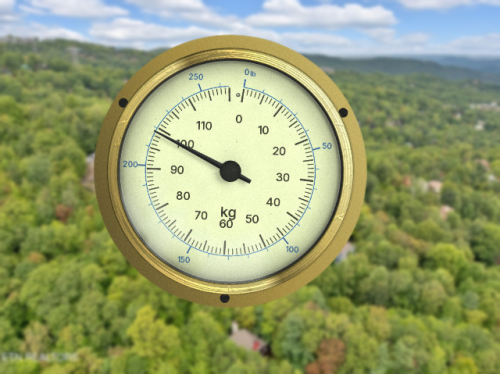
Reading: 99
